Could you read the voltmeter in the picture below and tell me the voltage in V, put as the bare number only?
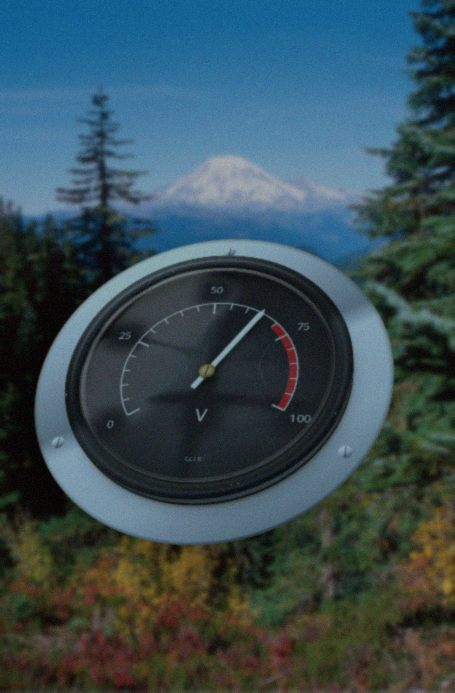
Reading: 65
